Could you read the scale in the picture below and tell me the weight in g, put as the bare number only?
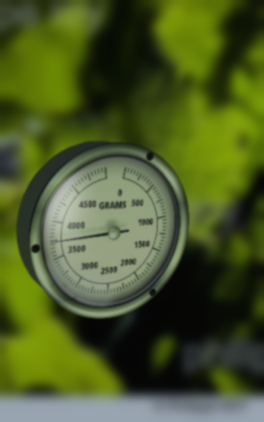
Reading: 3750
